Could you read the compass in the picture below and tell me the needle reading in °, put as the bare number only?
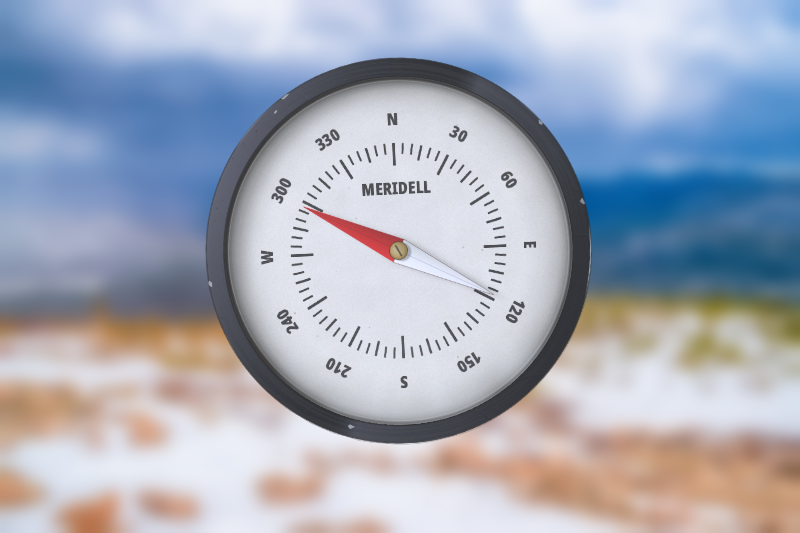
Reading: 297.5
